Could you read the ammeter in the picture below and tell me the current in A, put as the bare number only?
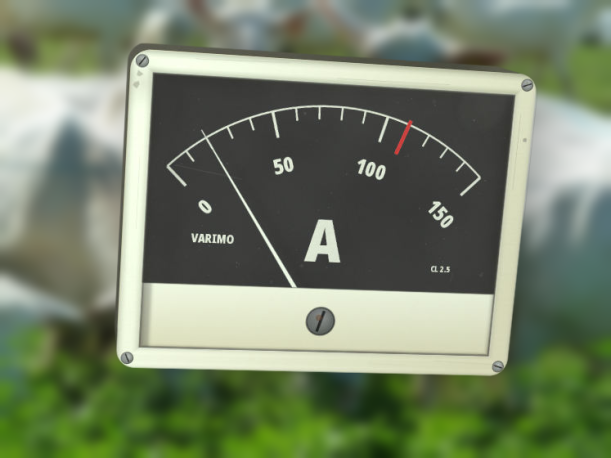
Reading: 20
